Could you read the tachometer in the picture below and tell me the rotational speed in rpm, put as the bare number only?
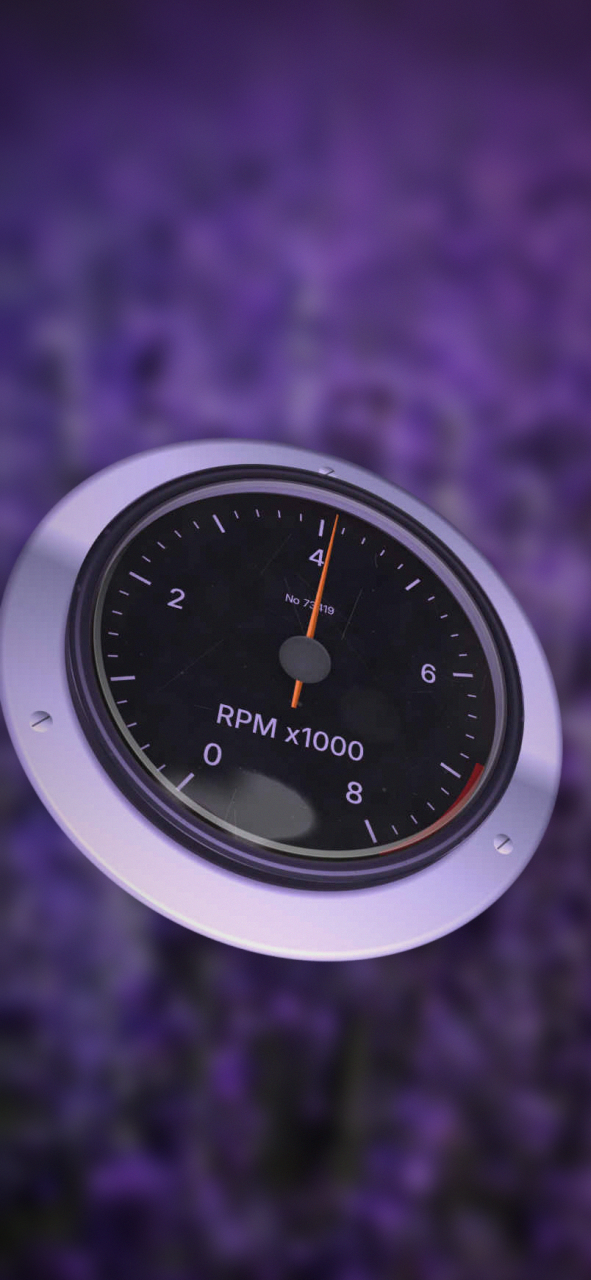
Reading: 4100
